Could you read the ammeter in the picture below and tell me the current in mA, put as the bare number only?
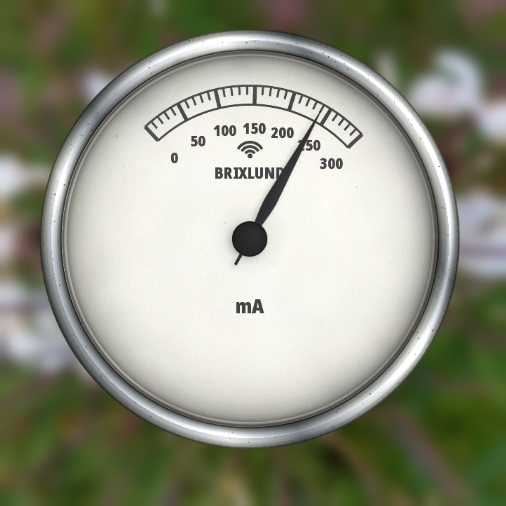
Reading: 240
